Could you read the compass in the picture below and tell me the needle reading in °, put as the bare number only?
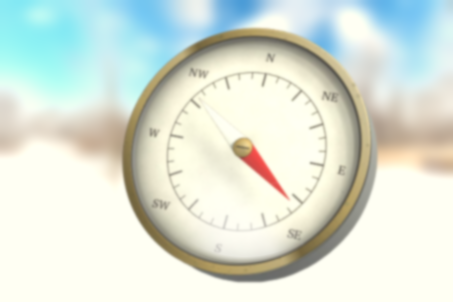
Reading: 125
